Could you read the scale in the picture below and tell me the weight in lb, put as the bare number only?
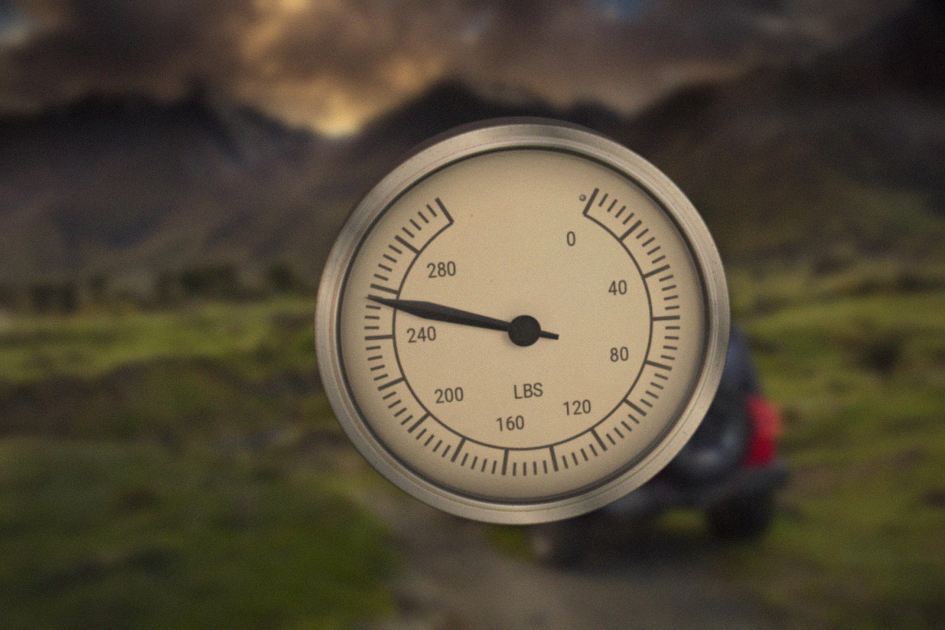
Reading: 256
